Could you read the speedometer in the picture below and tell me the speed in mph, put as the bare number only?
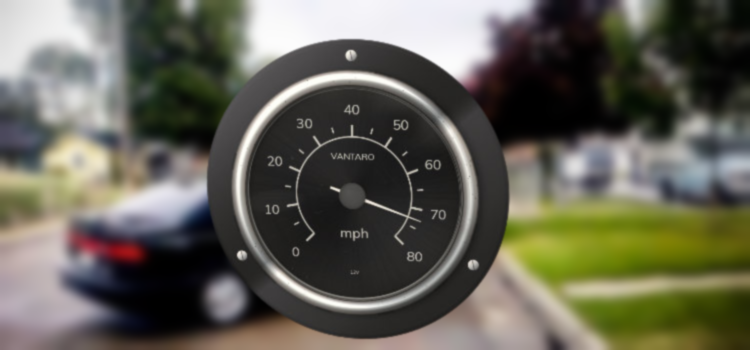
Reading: 72.5
